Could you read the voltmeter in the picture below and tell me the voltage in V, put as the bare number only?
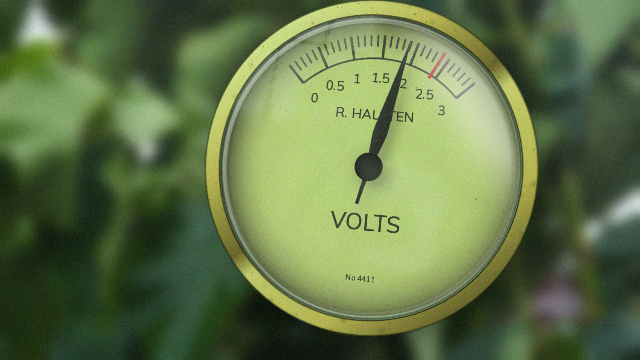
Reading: 1.9
